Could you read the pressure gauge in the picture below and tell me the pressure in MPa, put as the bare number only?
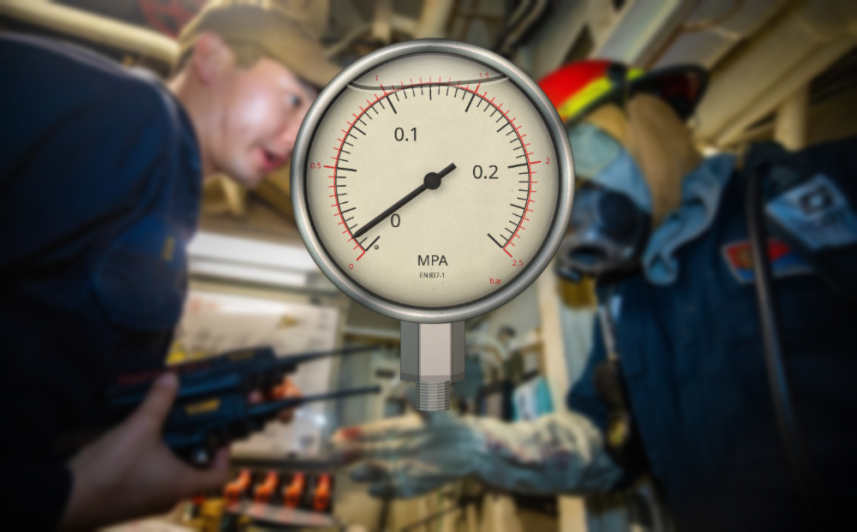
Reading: 0.01
